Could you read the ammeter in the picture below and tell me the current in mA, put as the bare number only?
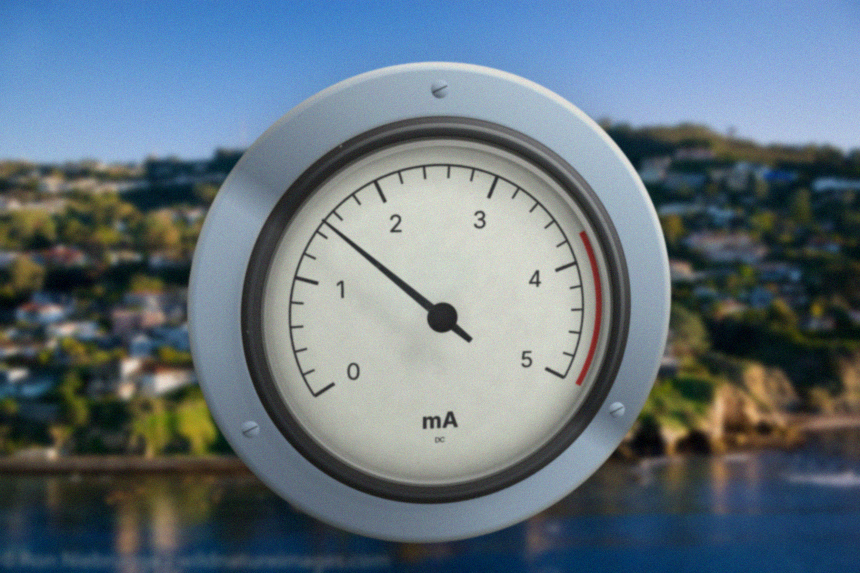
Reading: 1.5
